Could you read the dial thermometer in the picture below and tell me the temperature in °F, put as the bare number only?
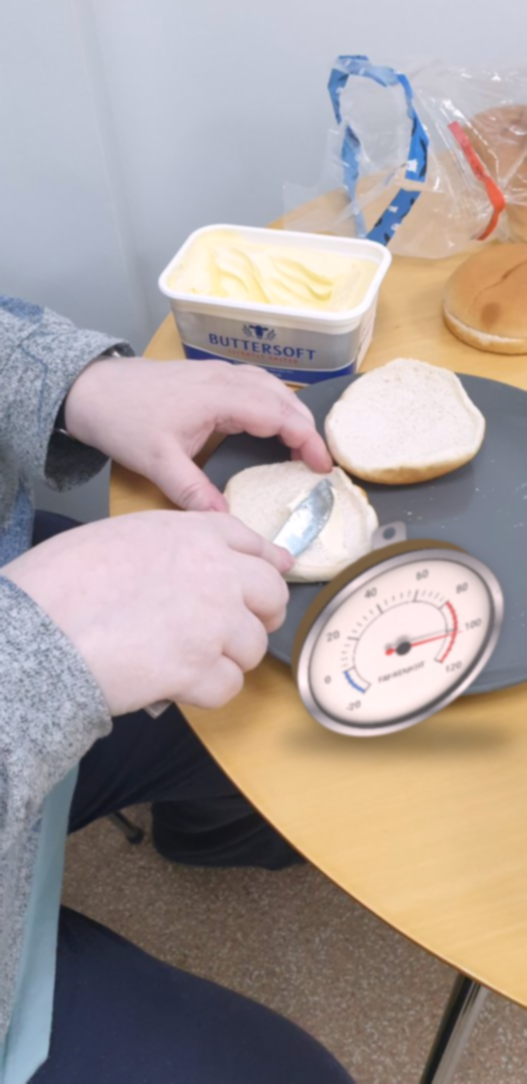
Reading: 100
